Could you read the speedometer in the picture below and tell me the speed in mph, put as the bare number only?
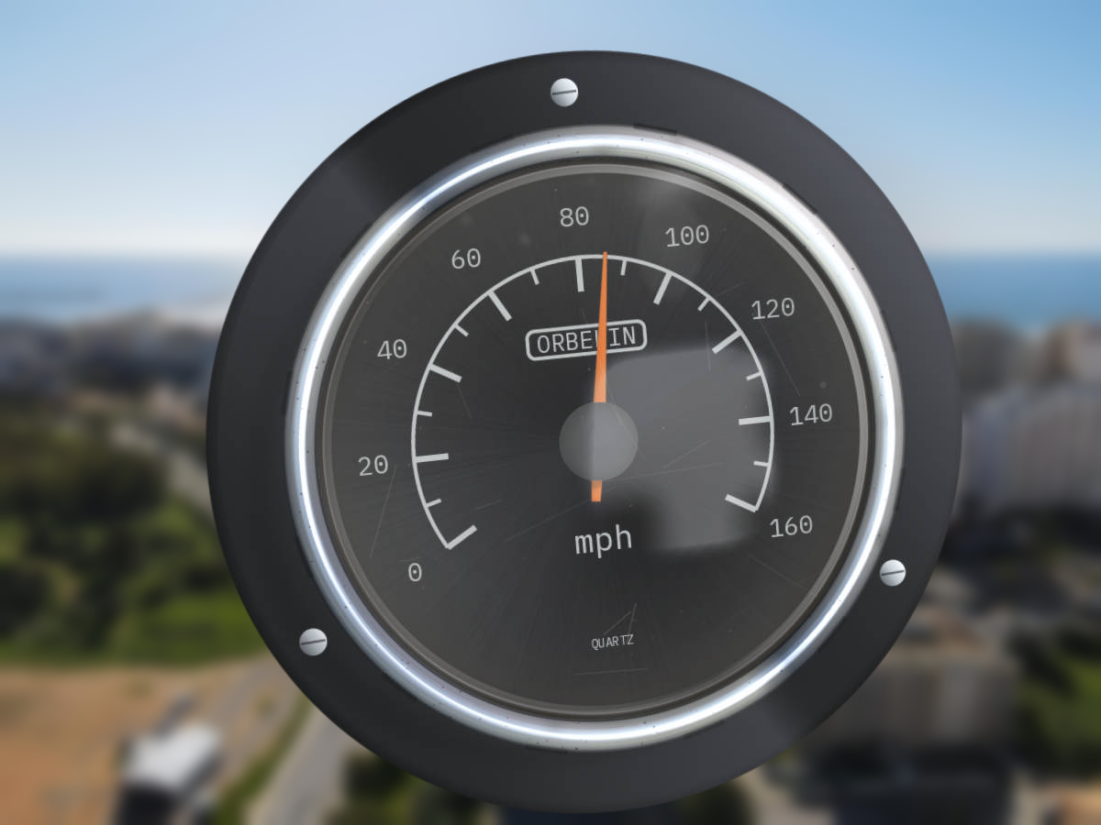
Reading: 85
